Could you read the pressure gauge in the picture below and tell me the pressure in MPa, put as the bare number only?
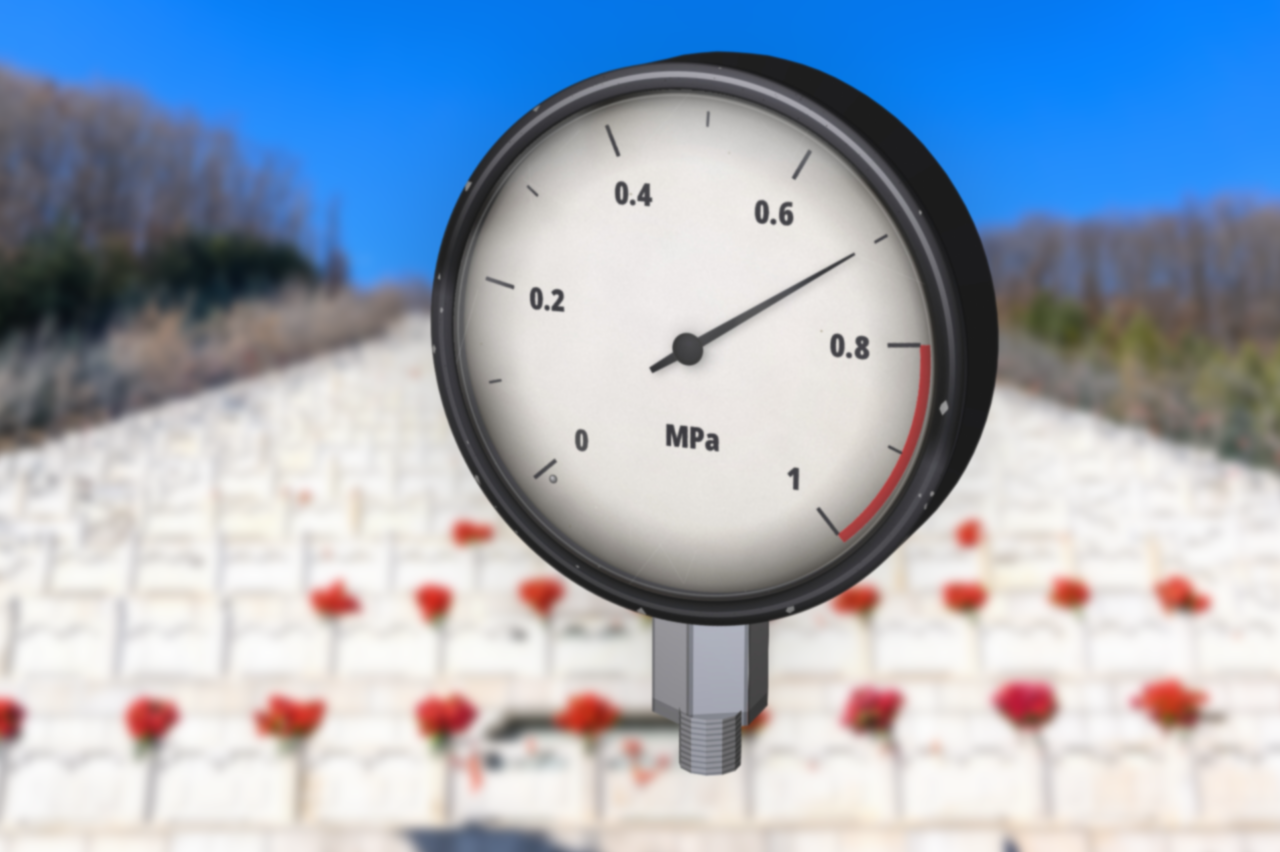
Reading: 0.7
